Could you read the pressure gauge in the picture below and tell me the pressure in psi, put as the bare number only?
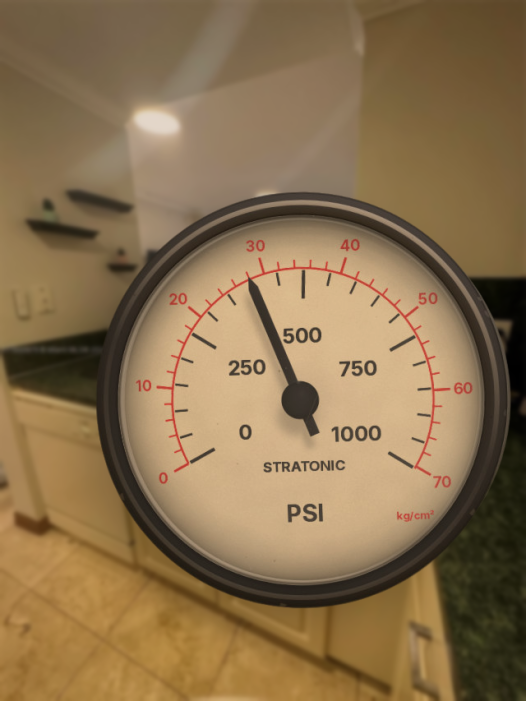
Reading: 400
